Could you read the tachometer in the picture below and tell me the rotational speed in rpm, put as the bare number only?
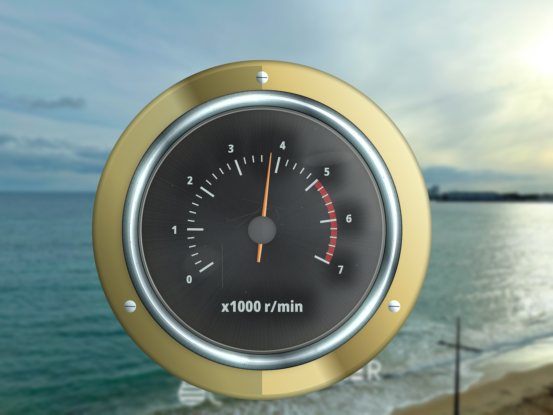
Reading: 3800
